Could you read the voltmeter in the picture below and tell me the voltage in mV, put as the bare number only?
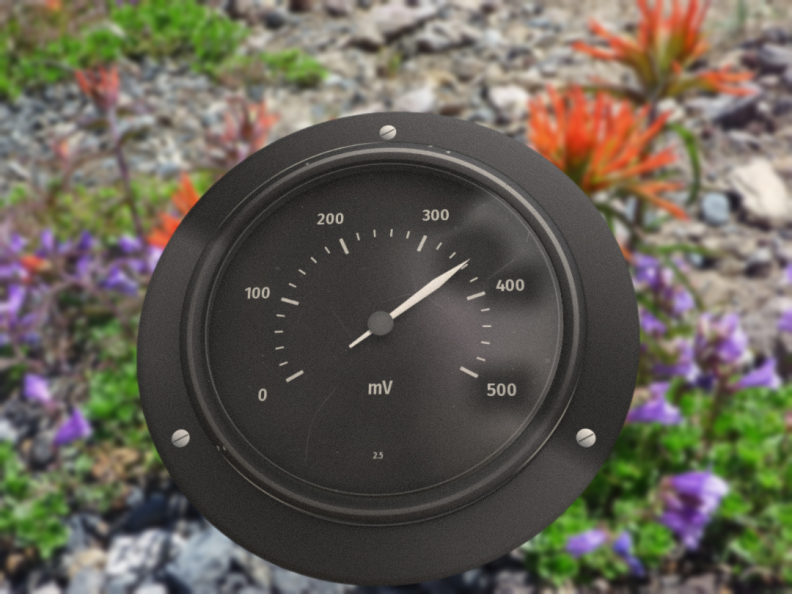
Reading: 360
